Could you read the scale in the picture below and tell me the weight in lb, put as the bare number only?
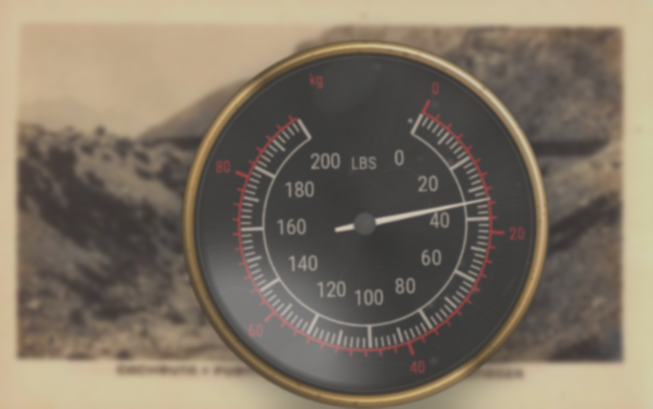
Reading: 34
